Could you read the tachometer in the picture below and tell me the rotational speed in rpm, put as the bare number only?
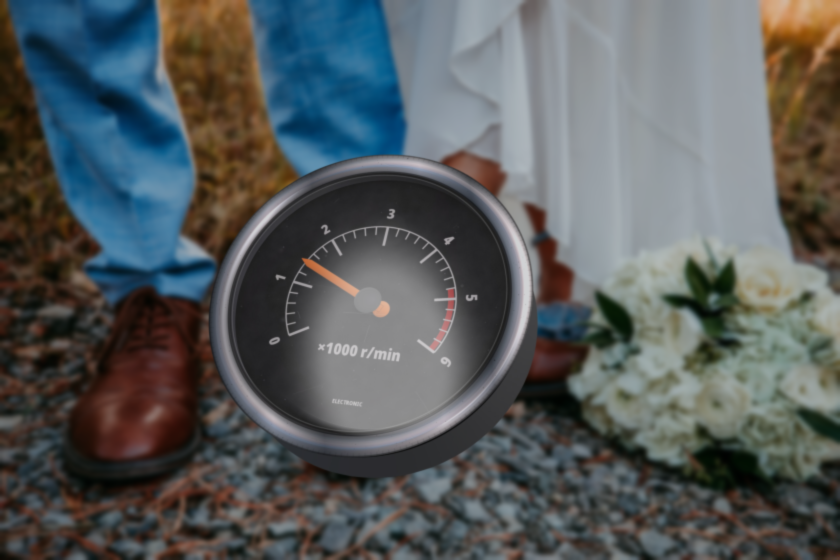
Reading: 1400
